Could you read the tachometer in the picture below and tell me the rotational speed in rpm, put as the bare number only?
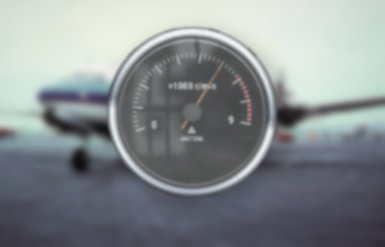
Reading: 6000
